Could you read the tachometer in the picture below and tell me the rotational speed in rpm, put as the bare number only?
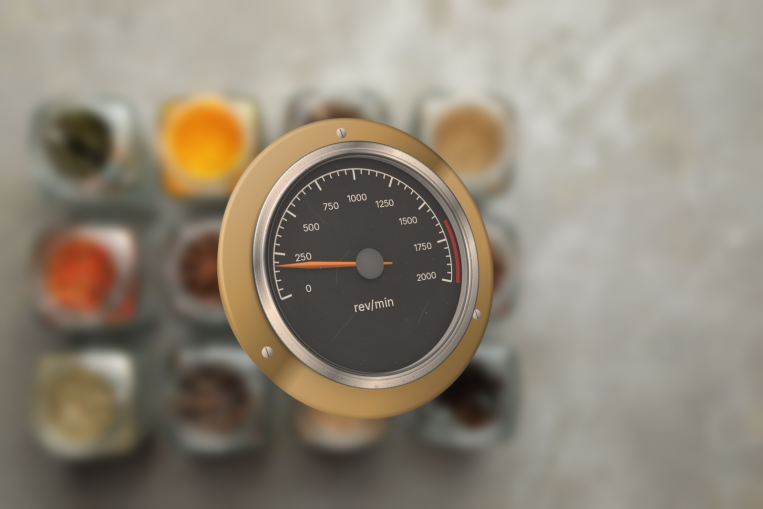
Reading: 175
